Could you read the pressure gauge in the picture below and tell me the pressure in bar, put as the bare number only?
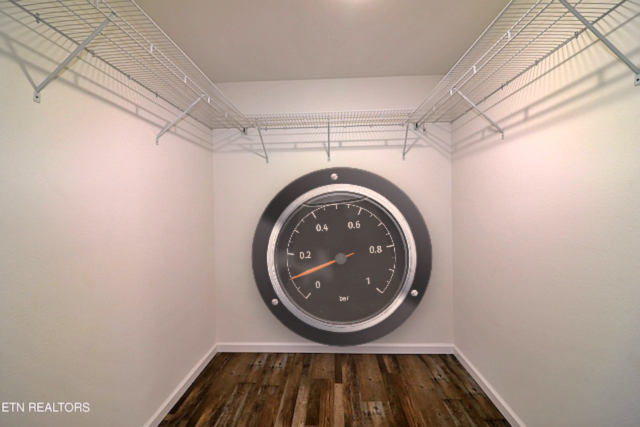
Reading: 0.1
